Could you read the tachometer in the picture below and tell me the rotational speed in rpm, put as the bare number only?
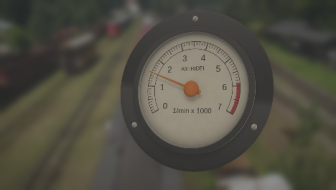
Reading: 1500
